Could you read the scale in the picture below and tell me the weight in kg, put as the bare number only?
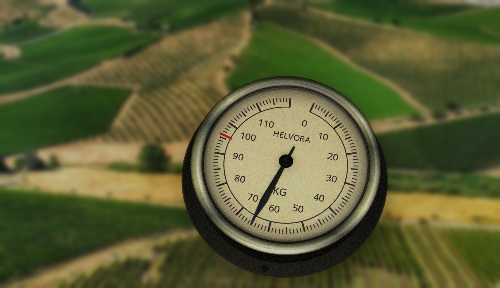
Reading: 65
